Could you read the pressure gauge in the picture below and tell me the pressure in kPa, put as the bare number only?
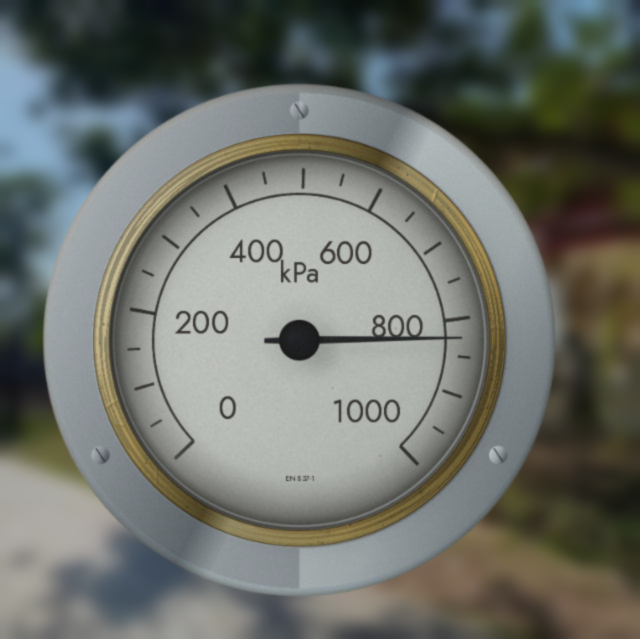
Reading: 825
